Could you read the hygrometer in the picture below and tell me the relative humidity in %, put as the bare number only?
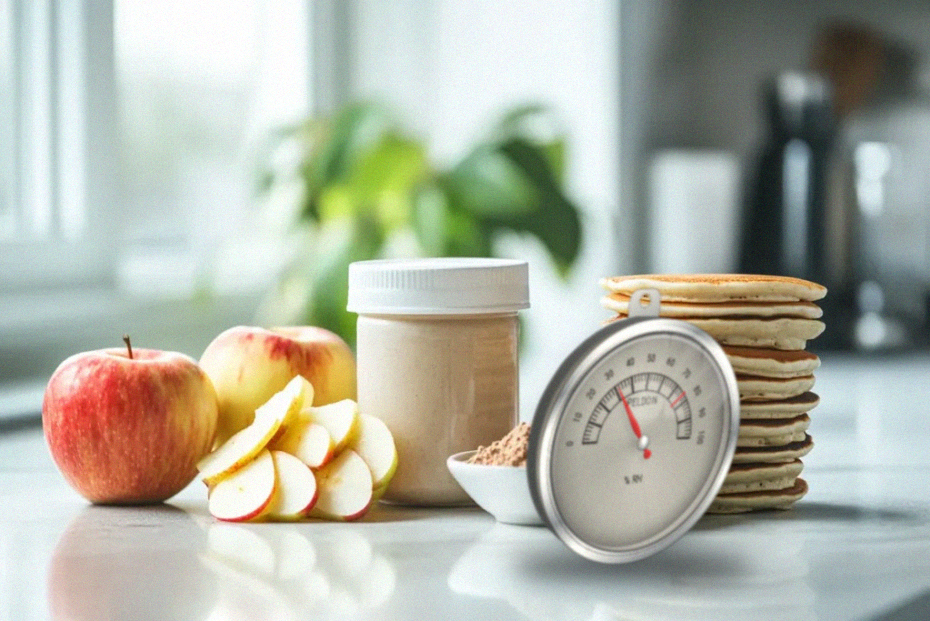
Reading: 30
